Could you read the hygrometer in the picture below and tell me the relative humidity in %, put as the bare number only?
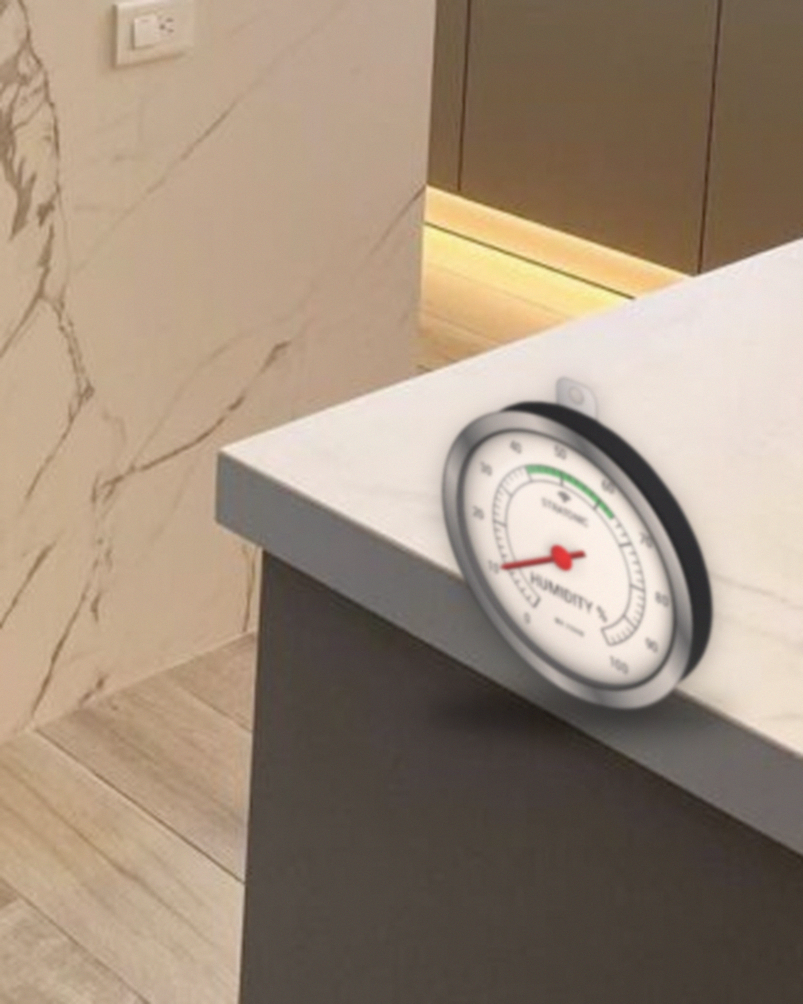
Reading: 10
